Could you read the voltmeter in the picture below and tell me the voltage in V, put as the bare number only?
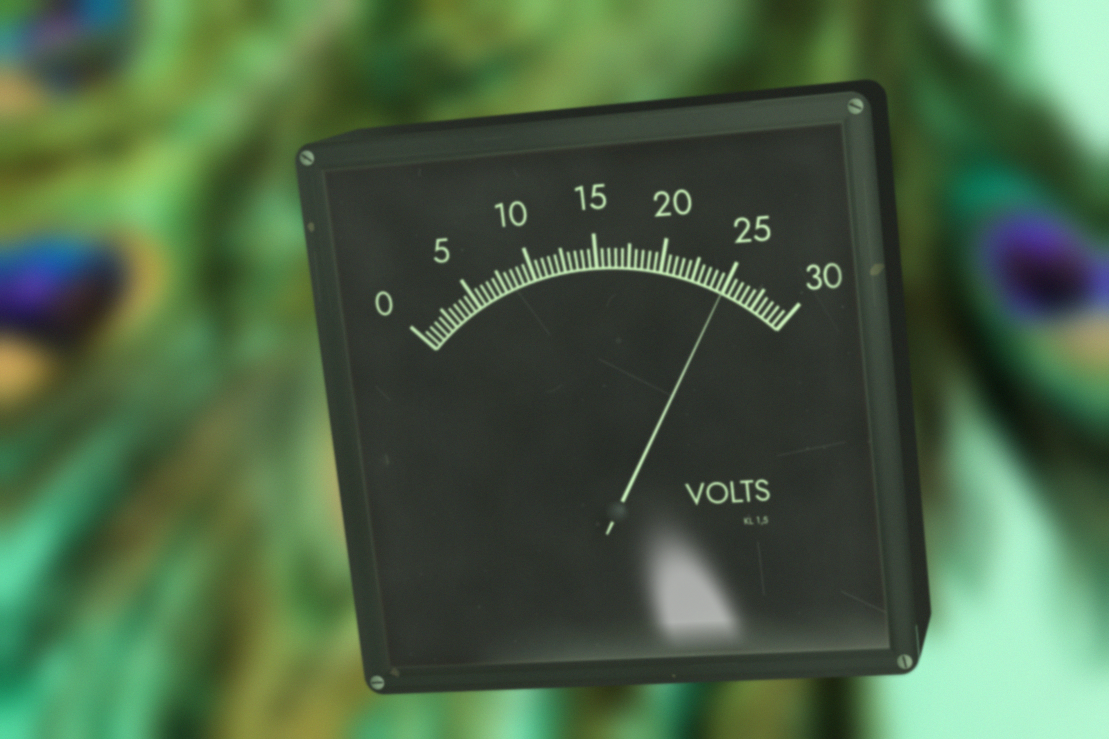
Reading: 25
